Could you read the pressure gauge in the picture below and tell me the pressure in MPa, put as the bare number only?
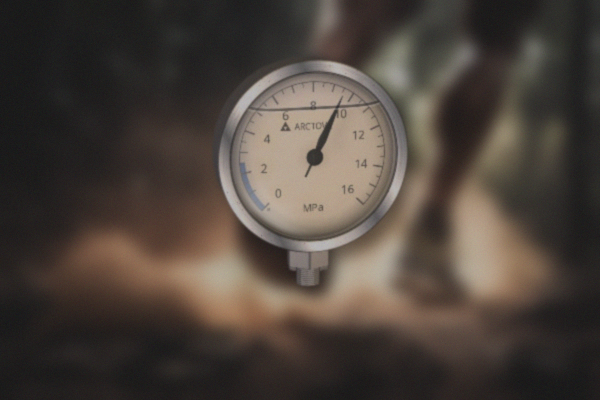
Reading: 9.5
